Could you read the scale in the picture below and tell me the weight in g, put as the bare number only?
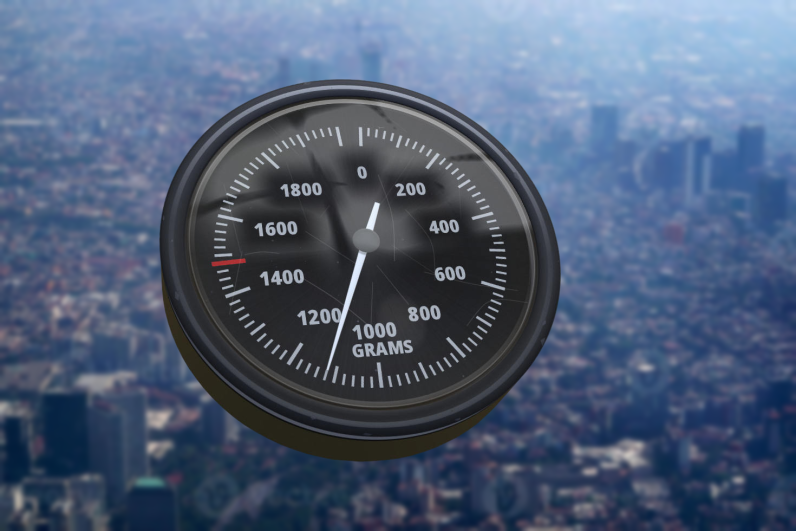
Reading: 1120
